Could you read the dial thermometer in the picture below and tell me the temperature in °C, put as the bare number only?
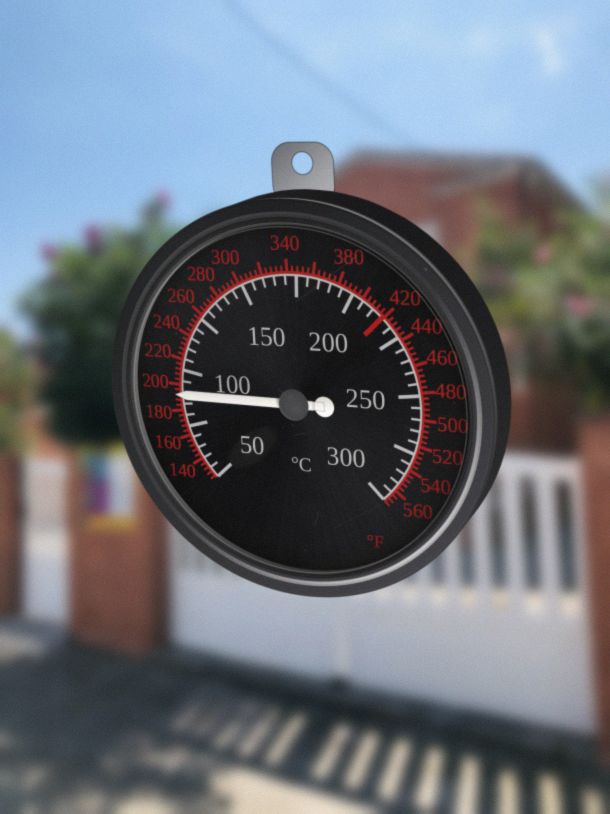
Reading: 90
